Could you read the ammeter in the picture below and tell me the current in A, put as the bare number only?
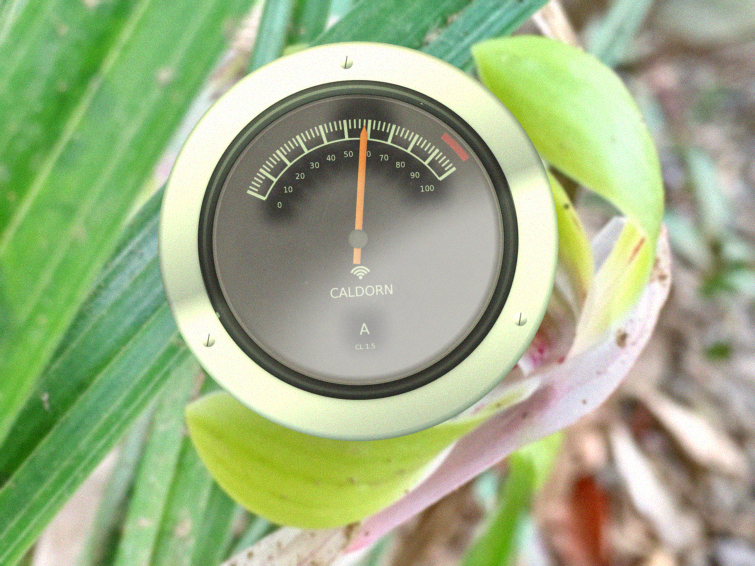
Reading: 58
